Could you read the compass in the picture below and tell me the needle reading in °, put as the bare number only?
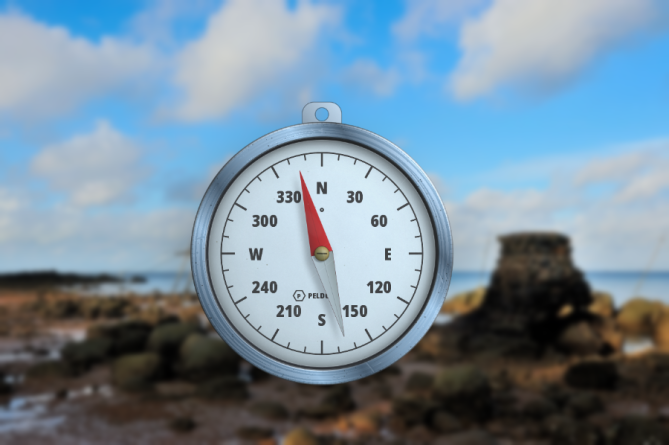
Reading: 345
